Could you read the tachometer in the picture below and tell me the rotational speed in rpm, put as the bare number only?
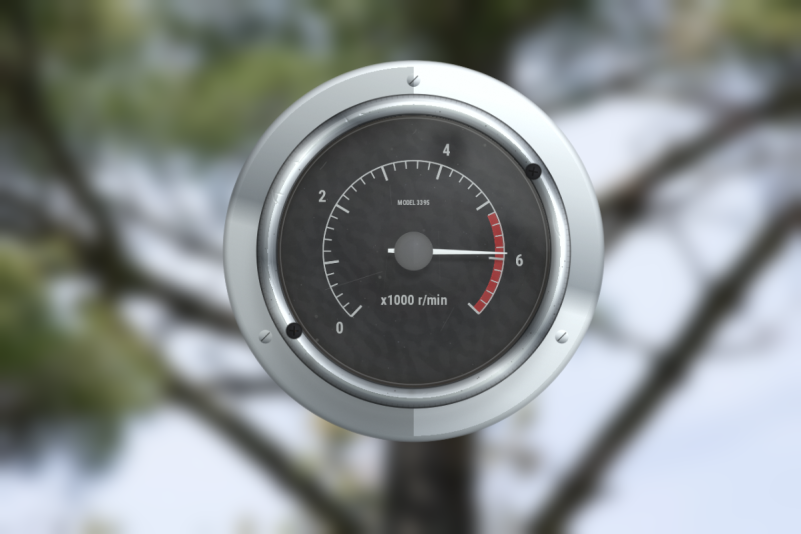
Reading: 5900
